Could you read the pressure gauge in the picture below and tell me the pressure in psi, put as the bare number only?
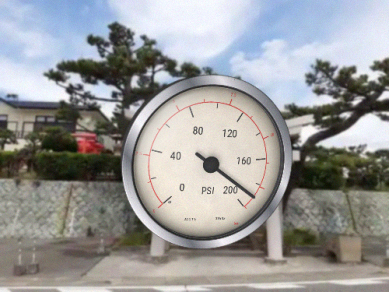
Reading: 190
